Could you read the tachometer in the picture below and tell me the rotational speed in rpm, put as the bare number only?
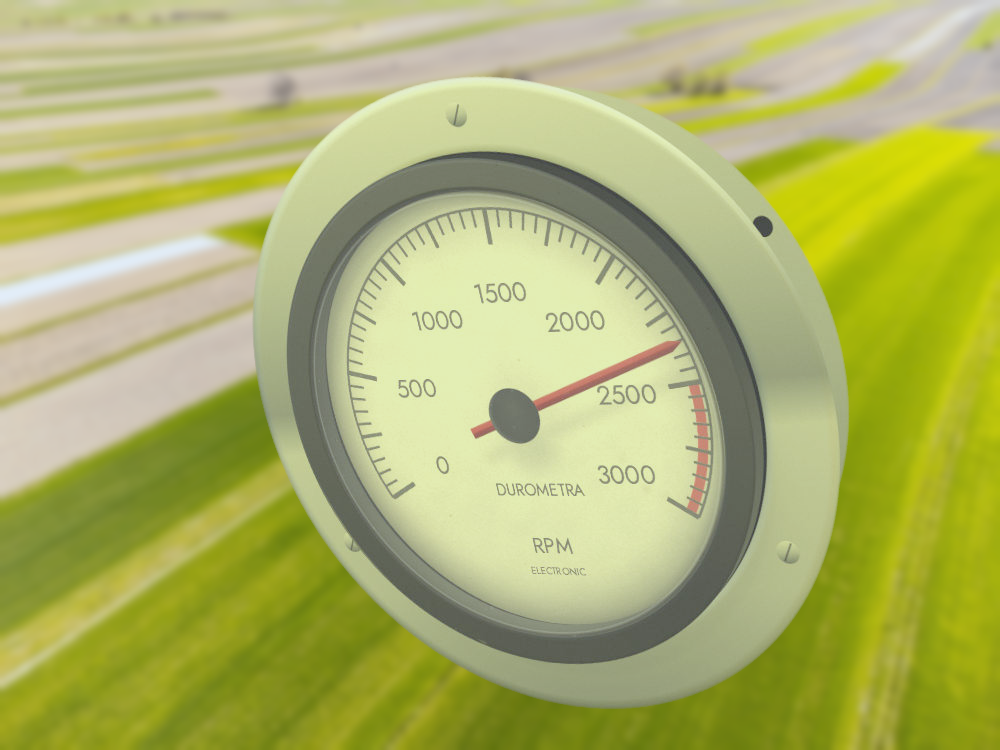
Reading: 2350
